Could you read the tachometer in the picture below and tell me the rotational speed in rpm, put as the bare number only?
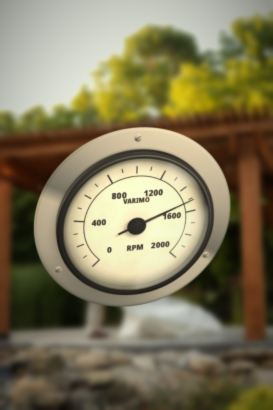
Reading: 1500
